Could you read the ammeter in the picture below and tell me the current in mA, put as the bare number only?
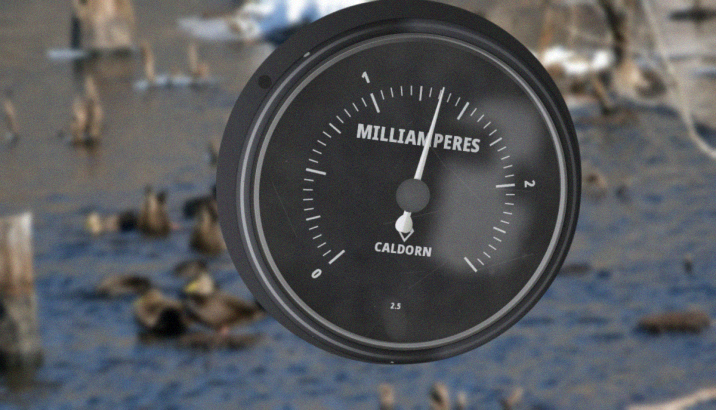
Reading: 1.35
